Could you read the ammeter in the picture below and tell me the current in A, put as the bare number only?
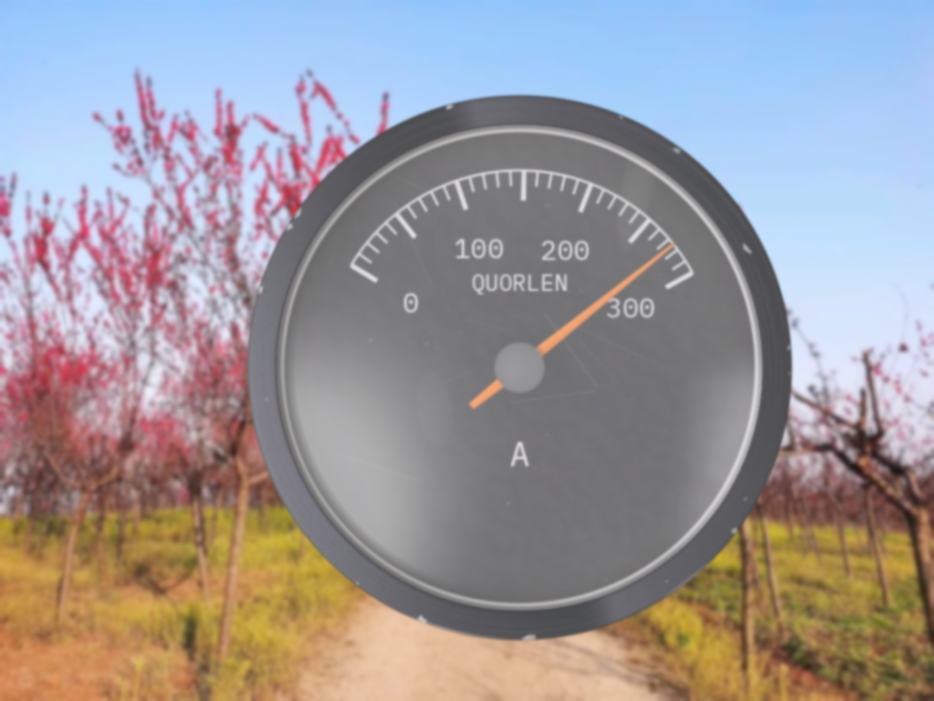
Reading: 275
